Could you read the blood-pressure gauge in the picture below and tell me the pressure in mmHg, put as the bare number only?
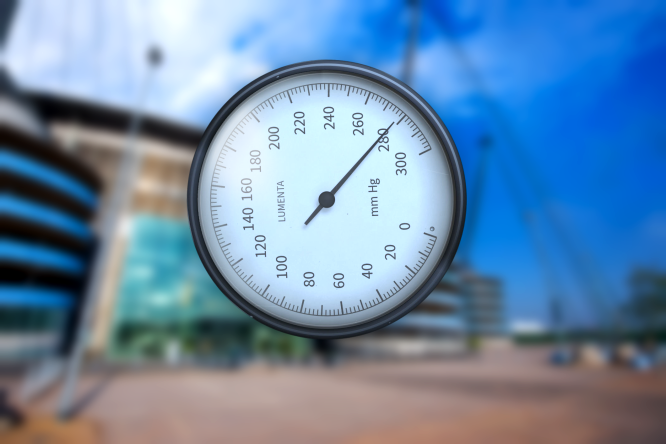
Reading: 278
